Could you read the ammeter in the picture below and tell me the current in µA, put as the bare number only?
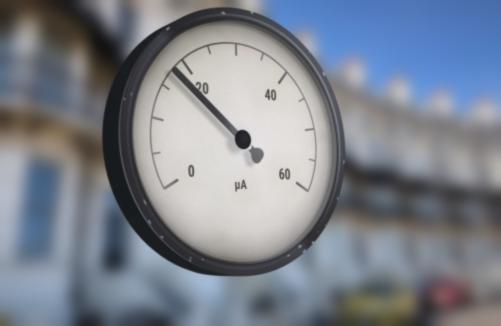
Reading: 17.5
